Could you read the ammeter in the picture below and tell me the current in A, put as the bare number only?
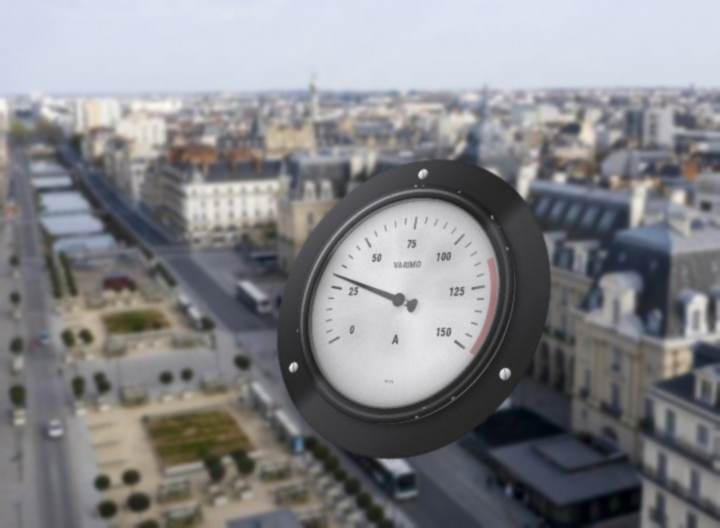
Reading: 30
